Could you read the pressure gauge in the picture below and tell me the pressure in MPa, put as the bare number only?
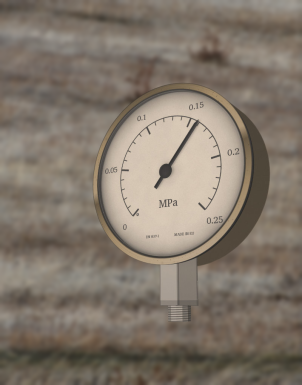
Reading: 0.16
